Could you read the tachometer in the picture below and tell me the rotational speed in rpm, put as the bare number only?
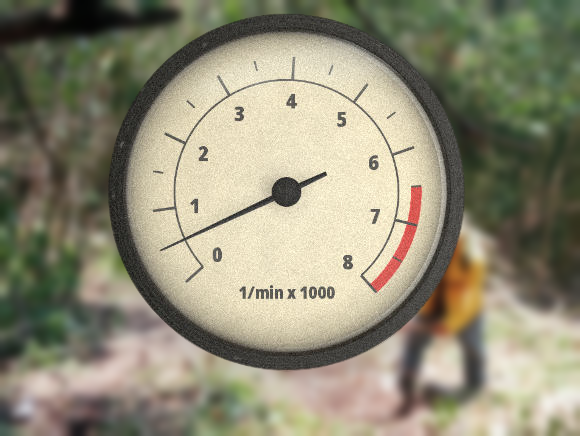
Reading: 500
